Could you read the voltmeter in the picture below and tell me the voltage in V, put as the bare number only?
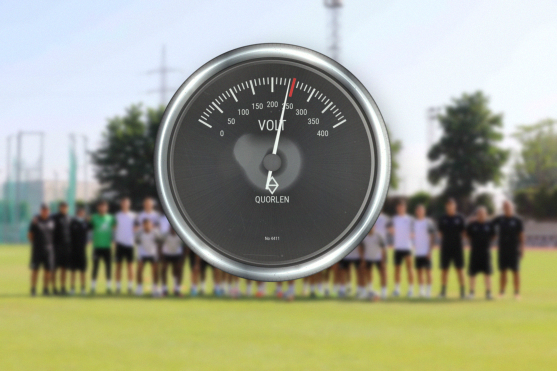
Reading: 240
